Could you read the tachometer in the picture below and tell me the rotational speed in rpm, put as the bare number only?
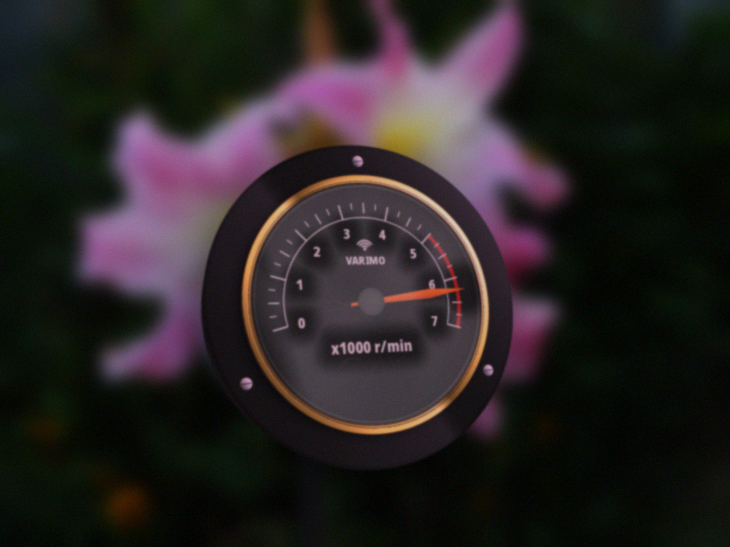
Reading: 6250
